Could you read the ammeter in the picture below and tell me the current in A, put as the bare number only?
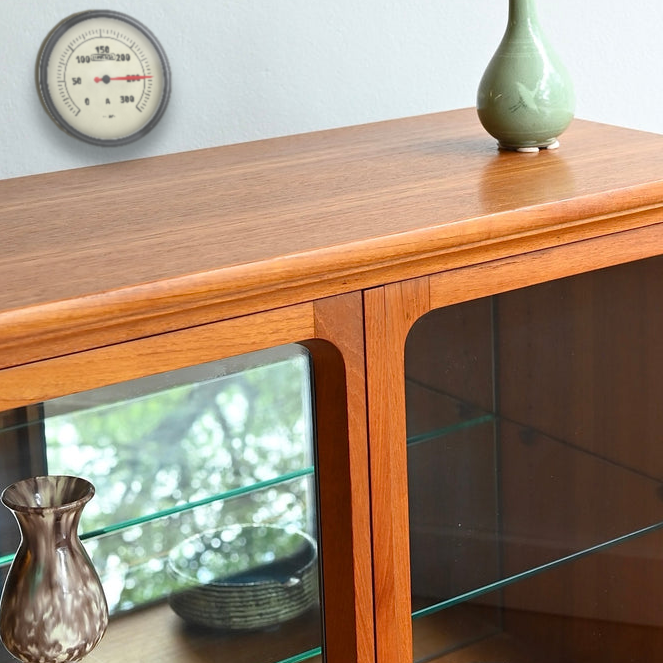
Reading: 250
